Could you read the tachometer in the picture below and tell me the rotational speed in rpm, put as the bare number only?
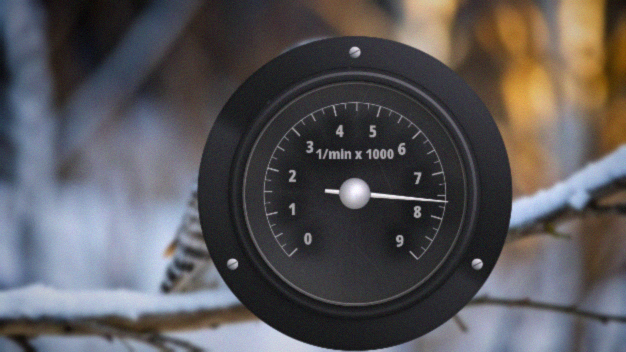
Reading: 7625
